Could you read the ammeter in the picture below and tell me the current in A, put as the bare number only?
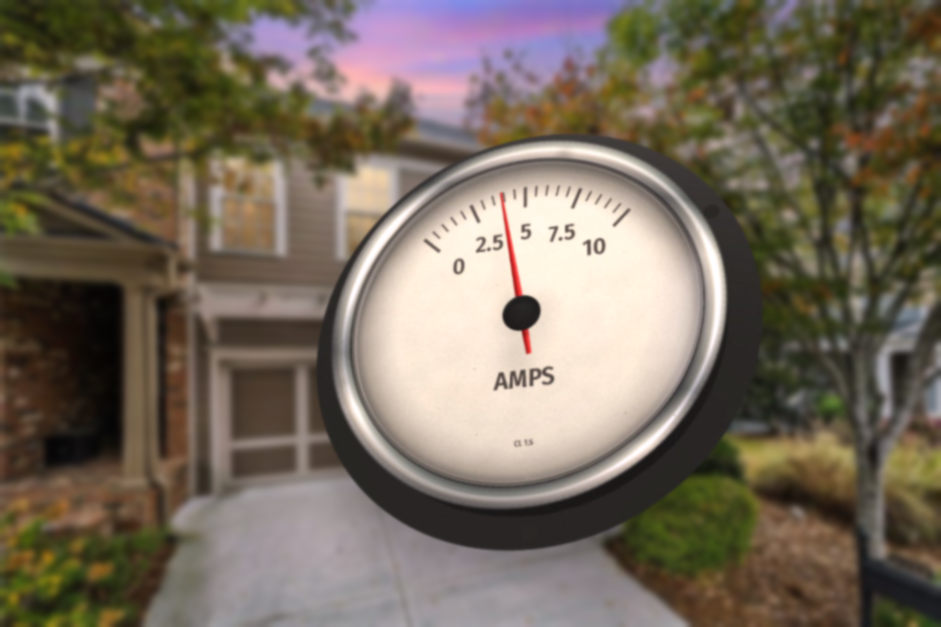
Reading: 4
